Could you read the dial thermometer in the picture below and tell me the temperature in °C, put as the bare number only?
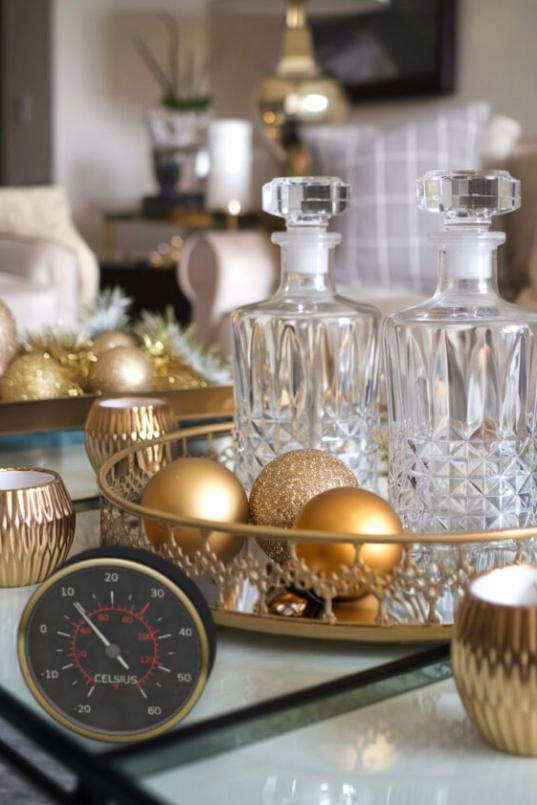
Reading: 10
